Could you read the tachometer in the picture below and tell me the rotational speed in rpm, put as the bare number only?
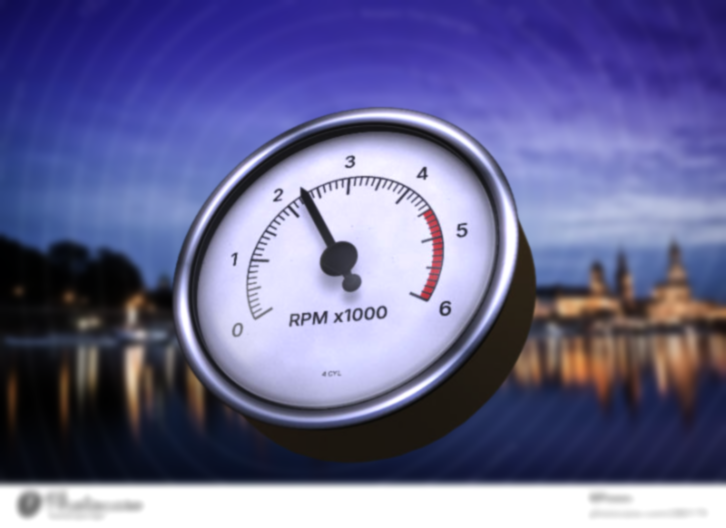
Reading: 2300
